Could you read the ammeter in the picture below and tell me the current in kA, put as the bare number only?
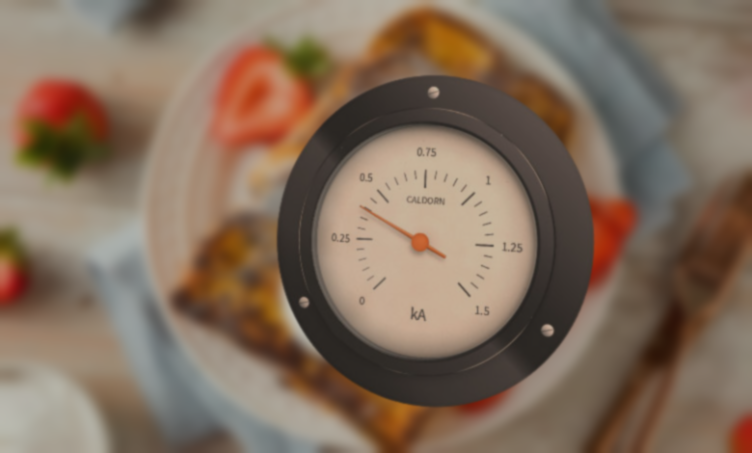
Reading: 0.4
